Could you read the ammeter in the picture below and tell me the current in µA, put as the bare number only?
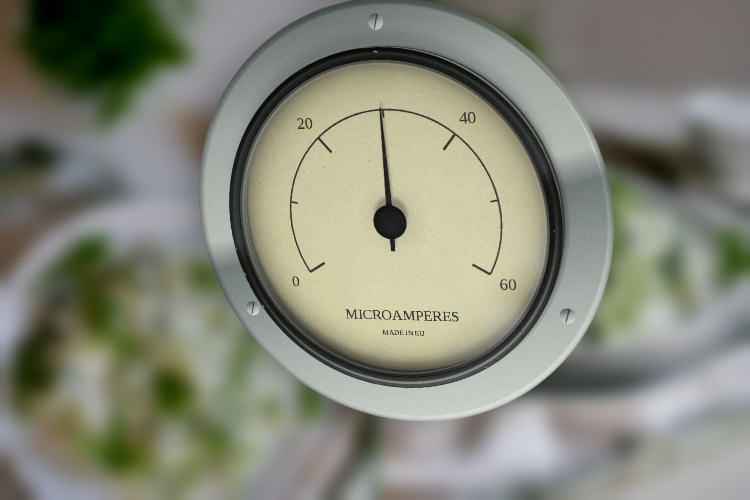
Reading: 30
